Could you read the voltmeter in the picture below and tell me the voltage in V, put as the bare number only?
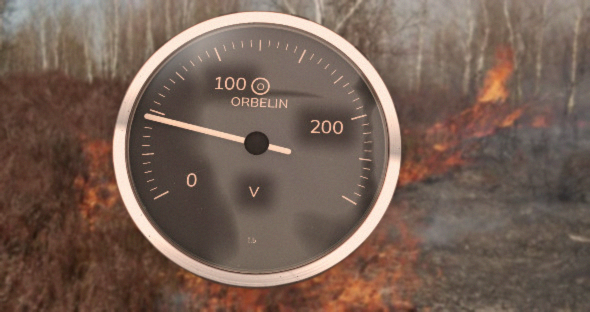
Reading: 45
